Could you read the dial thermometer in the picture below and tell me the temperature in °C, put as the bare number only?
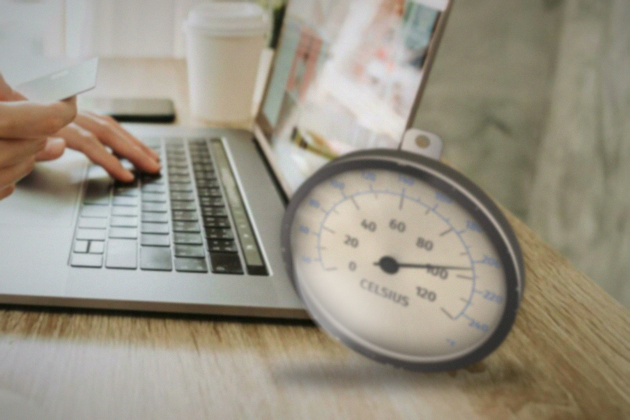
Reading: 95
